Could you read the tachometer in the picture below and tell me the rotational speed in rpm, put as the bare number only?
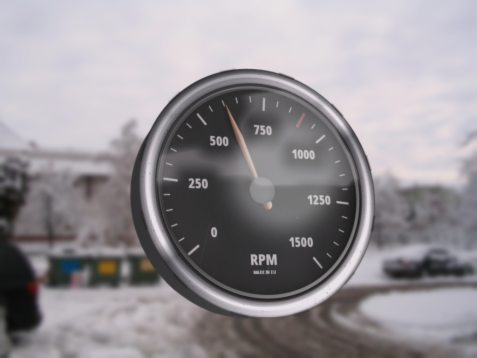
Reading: 600
